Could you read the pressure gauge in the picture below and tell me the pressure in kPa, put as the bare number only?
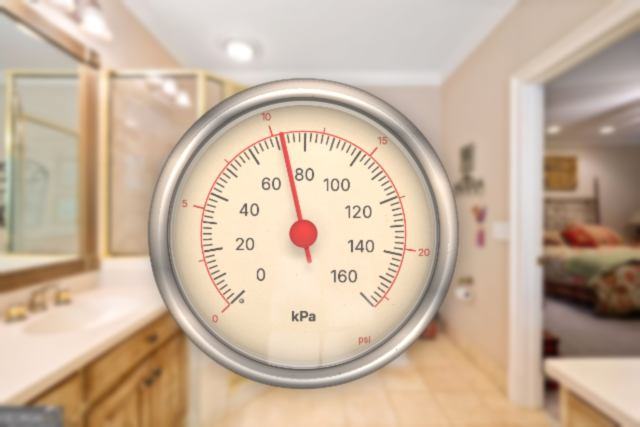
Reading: 72
